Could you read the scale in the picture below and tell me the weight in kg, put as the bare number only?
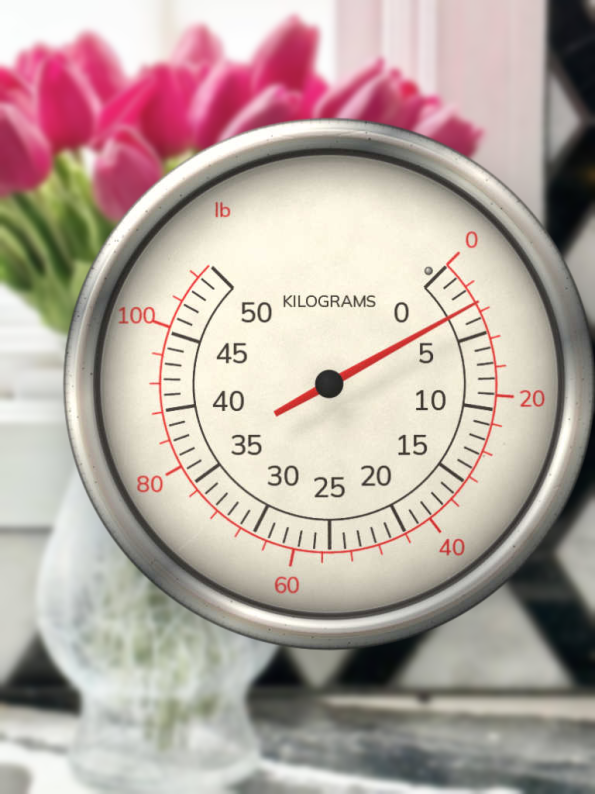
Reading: 3
